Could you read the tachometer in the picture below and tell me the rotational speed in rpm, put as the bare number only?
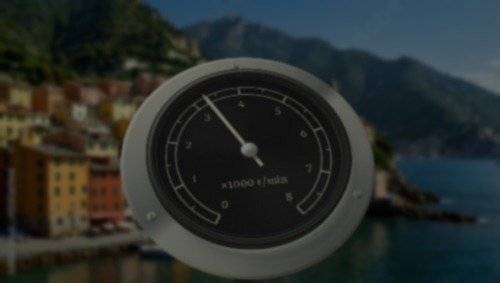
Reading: 3250
